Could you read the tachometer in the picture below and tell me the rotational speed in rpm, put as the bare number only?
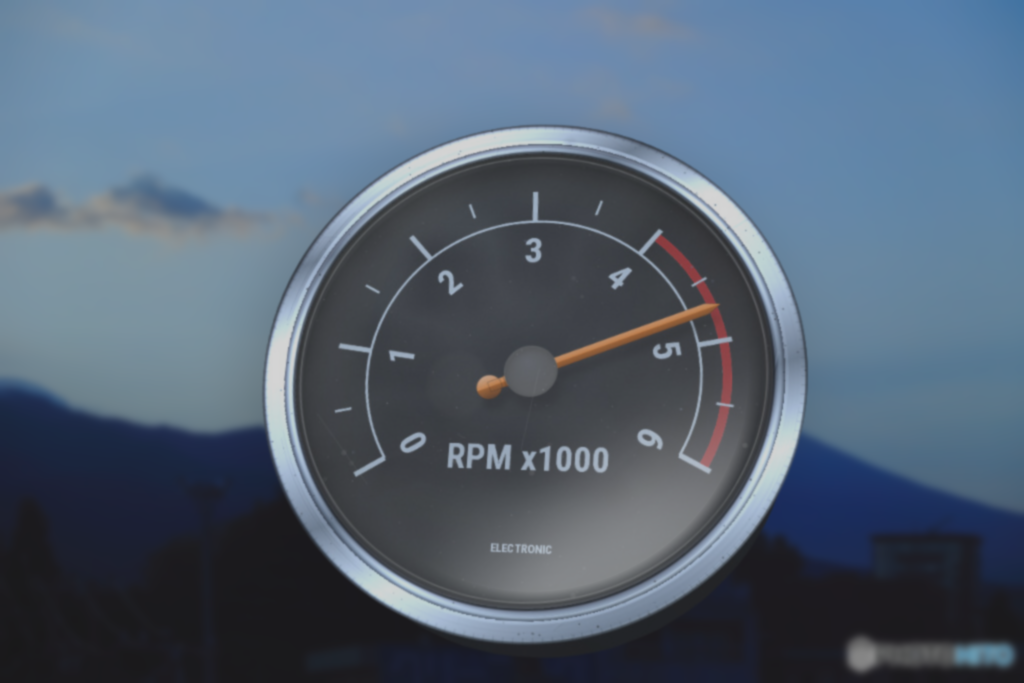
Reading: 4750
